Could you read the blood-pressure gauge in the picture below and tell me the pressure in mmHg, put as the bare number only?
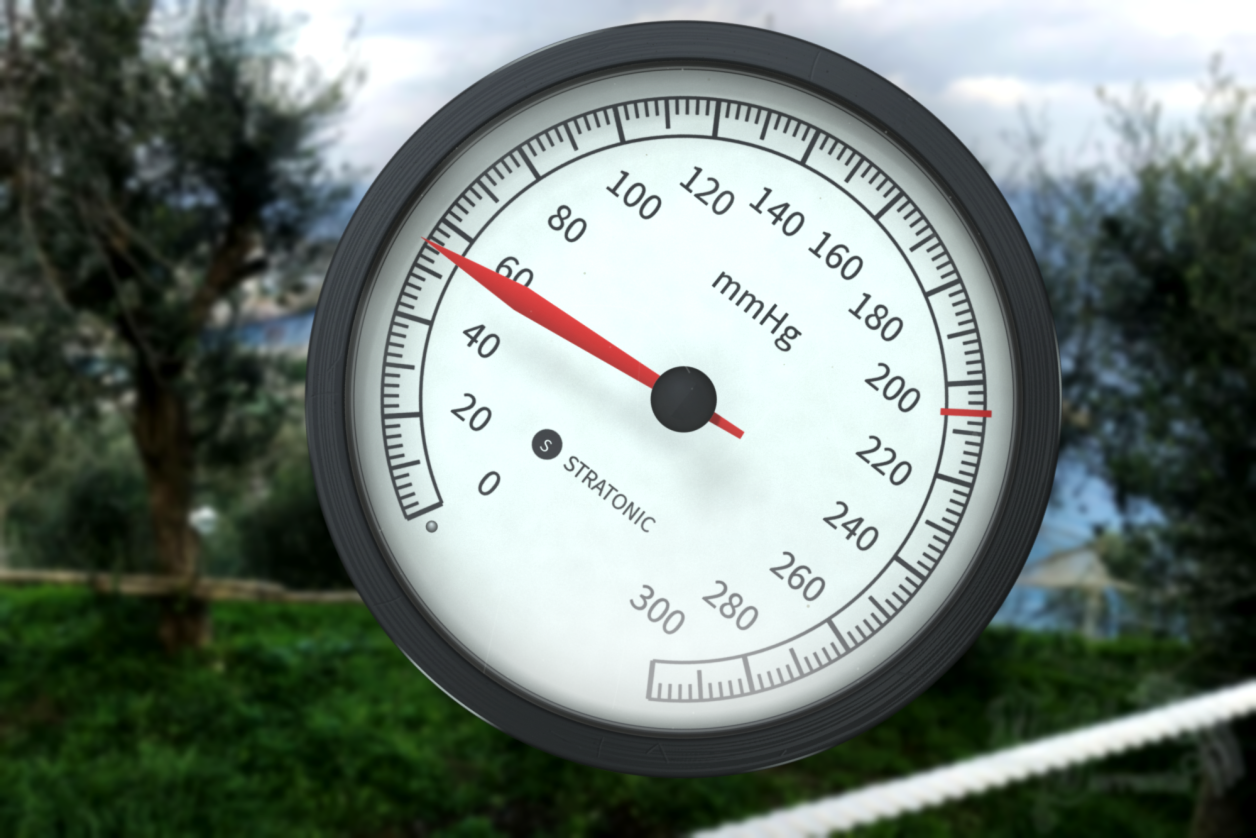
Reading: 55
